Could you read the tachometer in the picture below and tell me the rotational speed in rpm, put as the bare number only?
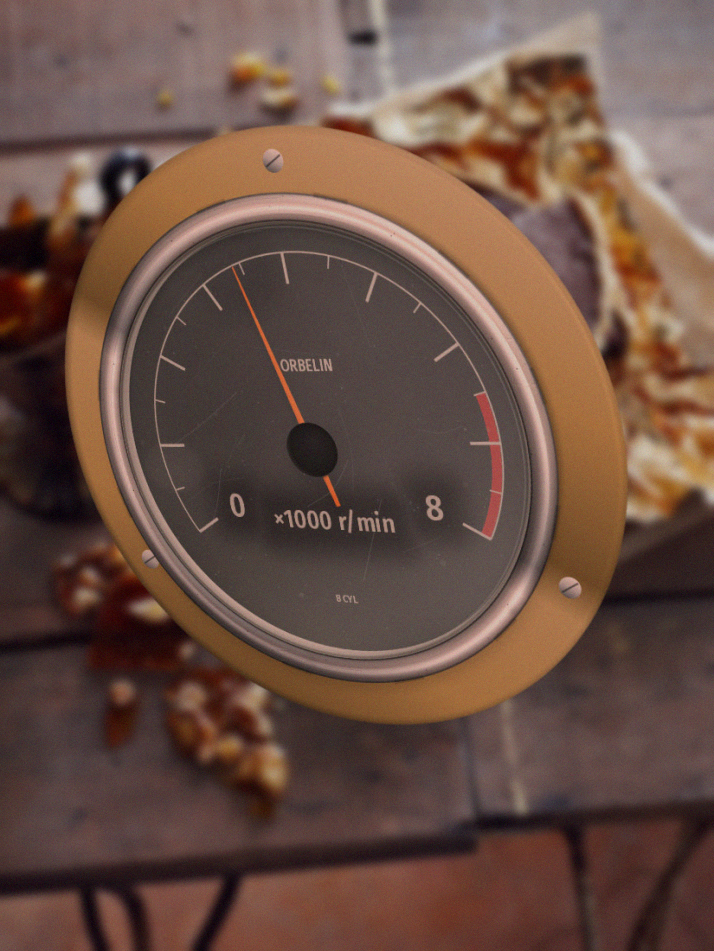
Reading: 3500
